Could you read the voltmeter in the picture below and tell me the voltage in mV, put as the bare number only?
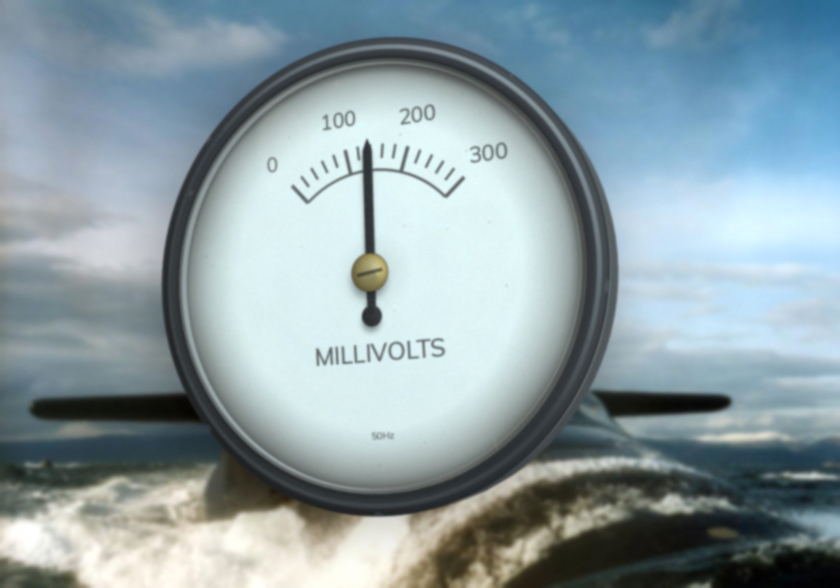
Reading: 140
